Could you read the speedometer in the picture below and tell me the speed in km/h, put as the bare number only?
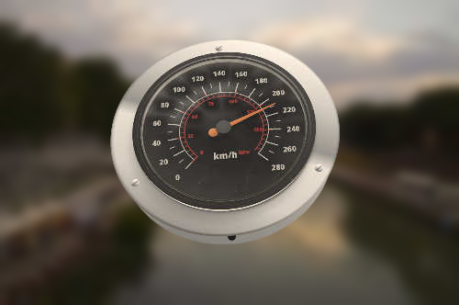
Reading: 210
